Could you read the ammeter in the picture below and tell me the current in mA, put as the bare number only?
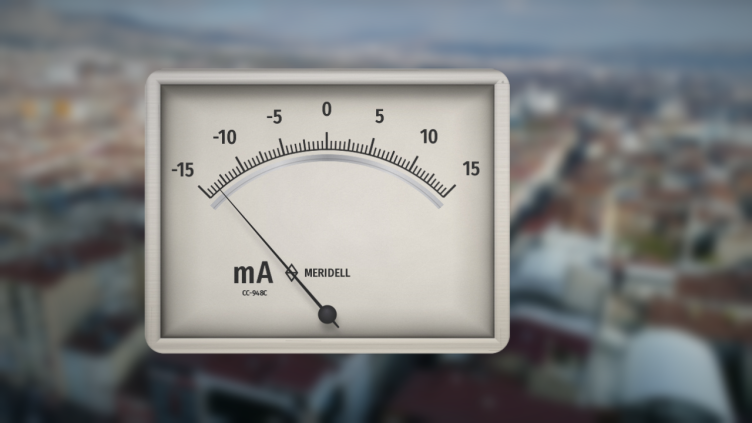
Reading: -13.5
